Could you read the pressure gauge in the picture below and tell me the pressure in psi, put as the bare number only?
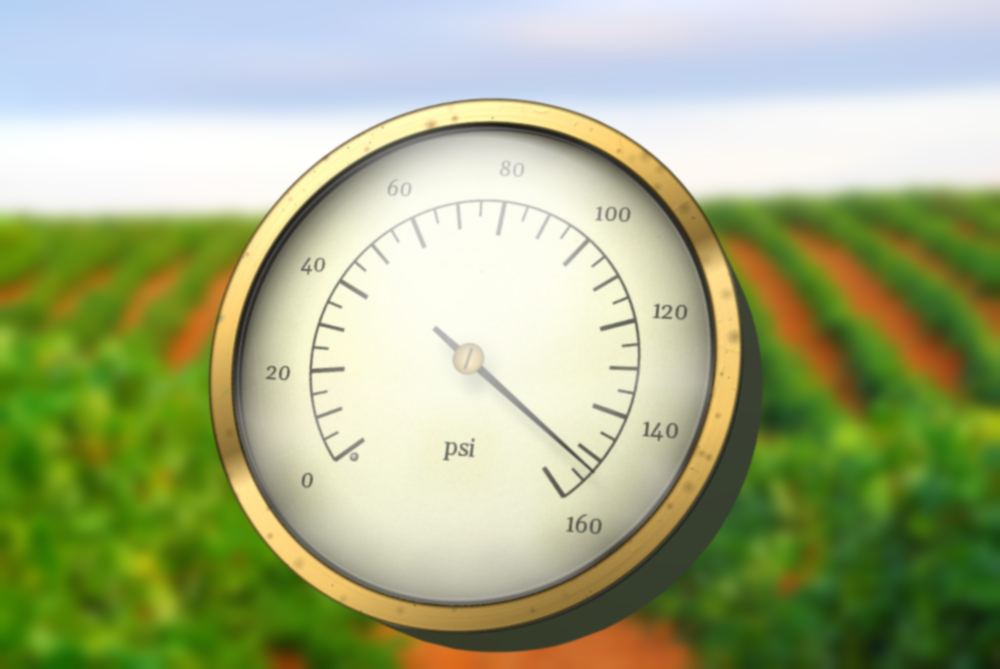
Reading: 152.5
